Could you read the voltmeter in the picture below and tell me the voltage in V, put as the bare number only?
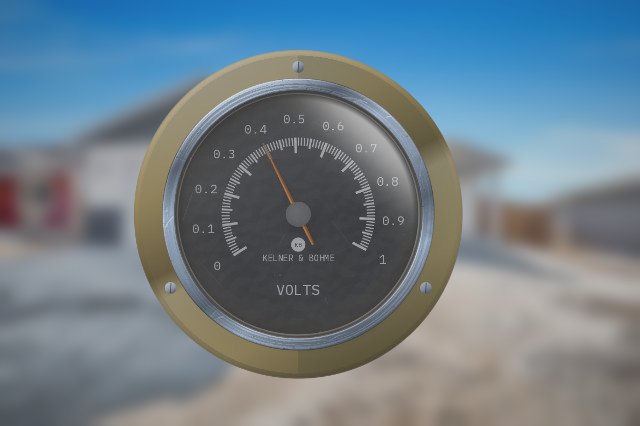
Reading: 0.4
